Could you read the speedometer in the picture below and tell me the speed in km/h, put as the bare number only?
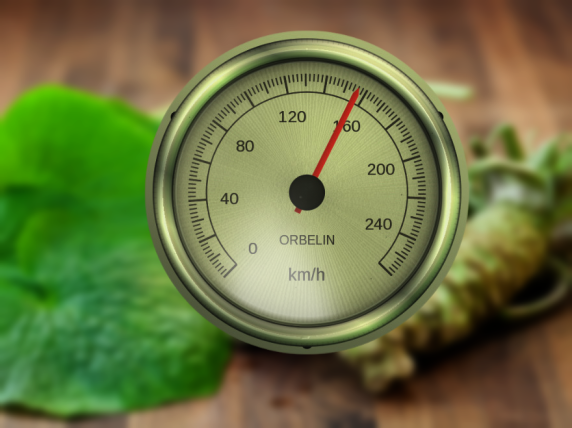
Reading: 156
